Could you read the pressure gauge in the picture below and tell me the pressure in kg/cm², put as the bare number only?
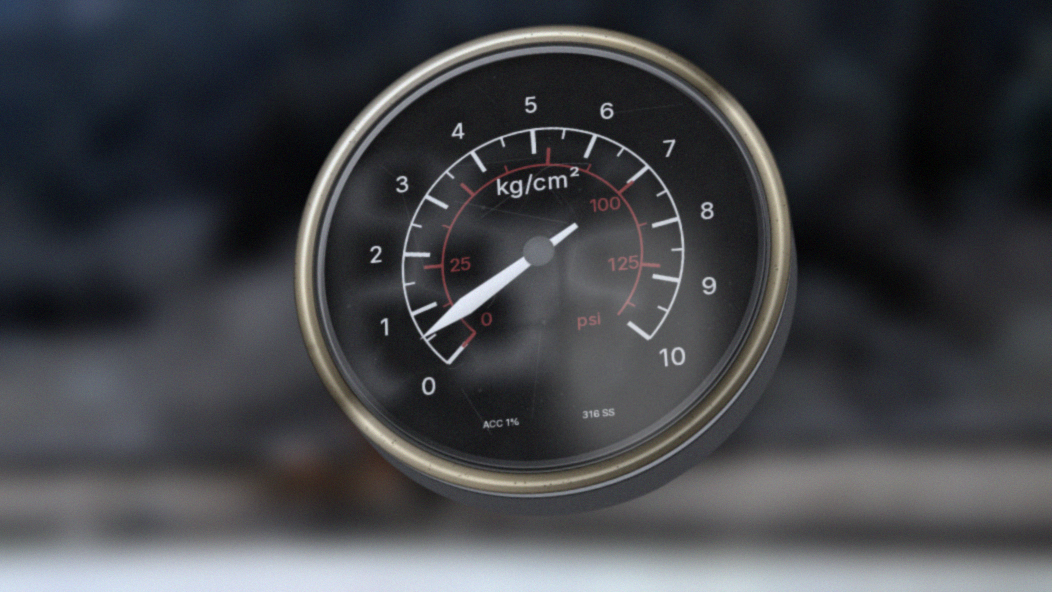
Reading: 0.5
